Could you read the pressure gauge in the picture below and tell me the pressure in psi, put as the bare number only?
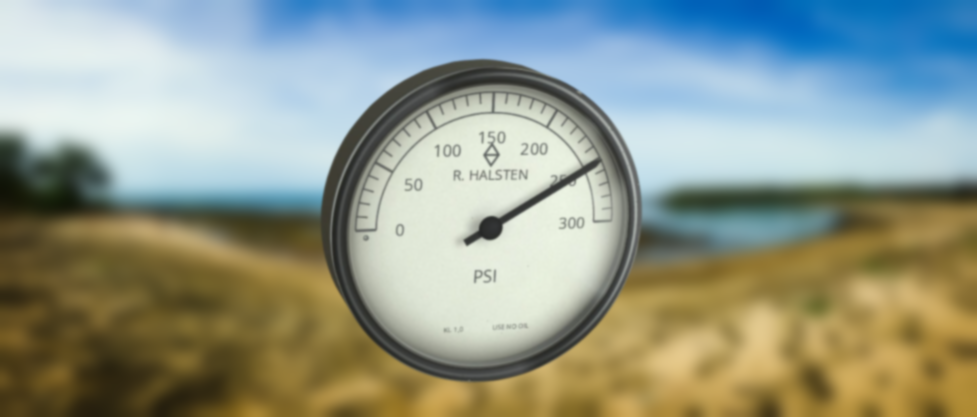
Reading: 250
